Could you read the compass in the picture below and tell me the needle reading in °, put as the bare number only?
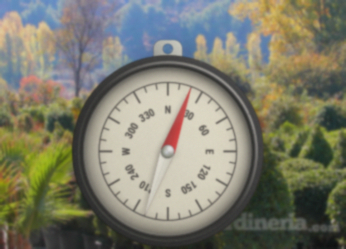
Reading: 20
